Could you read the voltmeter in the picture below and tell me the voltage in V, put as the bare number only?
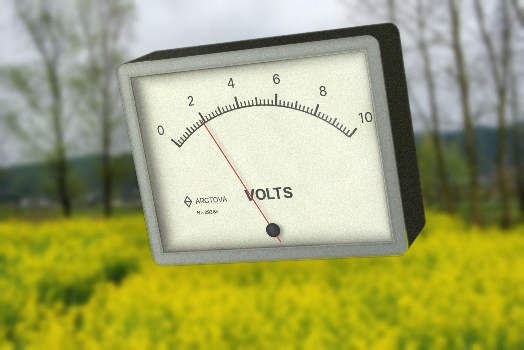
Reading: 2
